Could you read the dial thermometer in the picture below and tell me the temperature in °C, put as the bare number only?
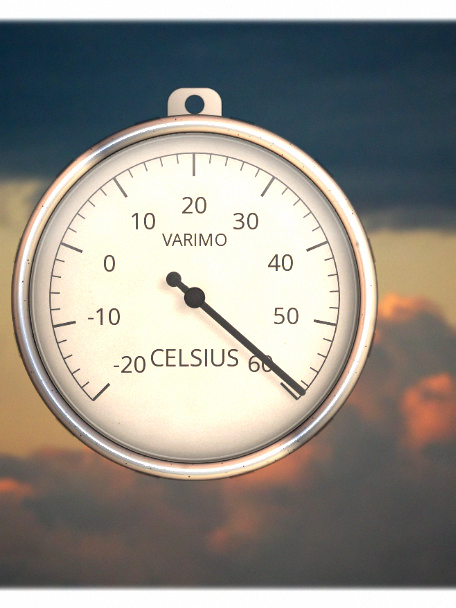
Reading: 59
